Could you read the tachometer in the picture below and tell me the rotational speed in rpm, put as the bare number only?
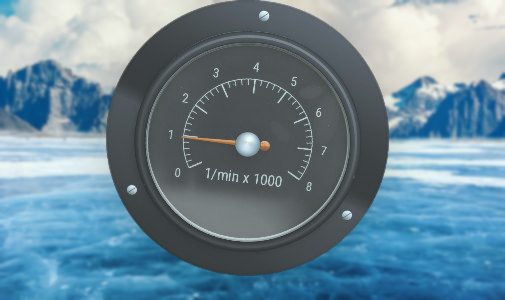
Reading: 1000
